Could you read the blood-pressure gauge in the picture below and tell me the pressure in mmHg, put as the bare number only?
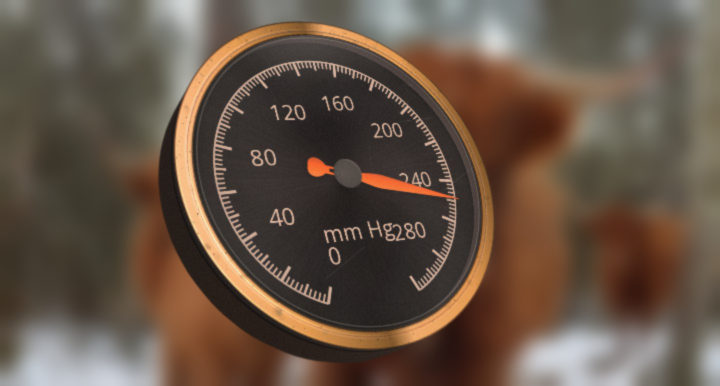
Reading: 250
